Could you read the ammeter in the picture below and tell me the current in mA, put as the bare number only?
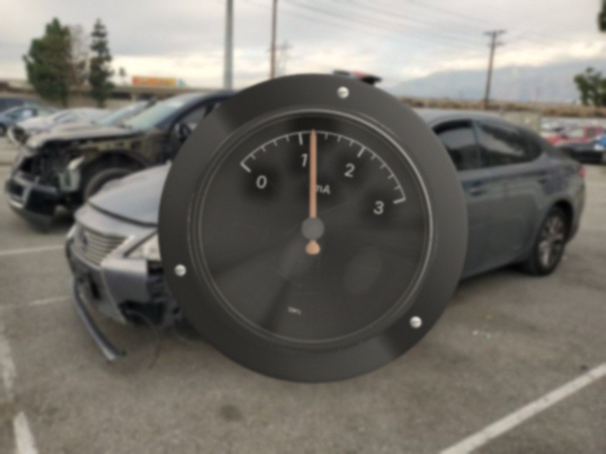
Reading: 1.2
